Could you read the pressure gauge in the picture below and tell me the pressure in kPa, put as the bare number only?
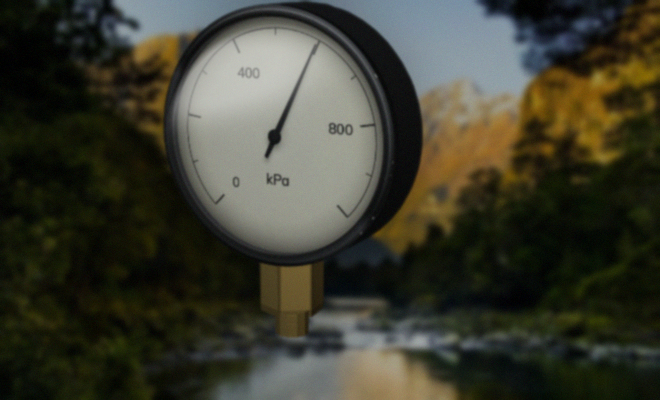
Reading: 600
